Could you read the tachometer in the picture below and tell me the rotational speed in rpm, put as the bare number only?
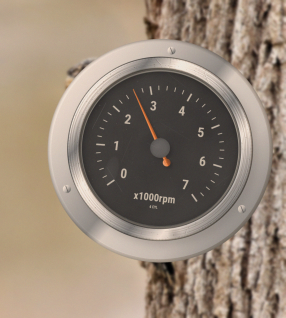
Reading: 2600
